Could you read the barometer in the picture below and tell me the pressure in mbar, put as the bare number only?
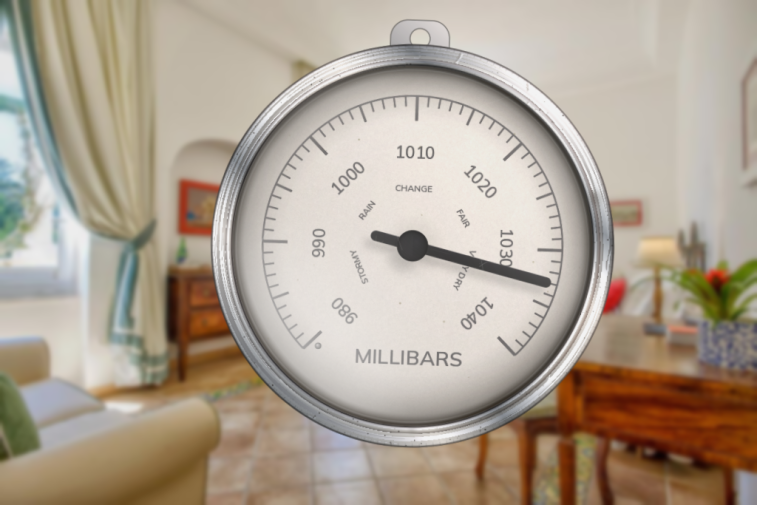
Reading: 1033
